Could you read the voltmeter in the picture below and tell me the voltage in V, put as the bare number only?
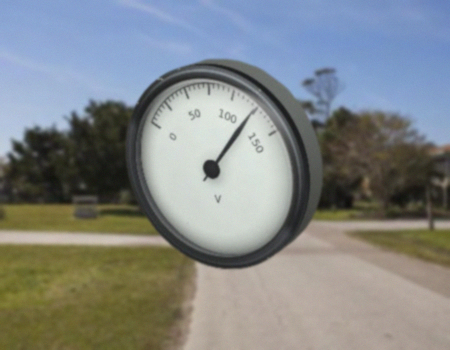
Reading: 125
